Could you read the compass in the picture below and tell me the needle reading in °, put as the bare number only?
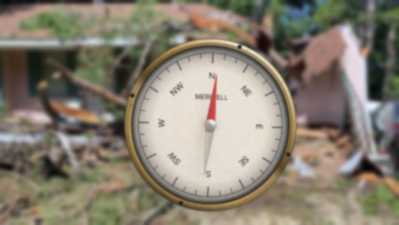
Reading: 5
